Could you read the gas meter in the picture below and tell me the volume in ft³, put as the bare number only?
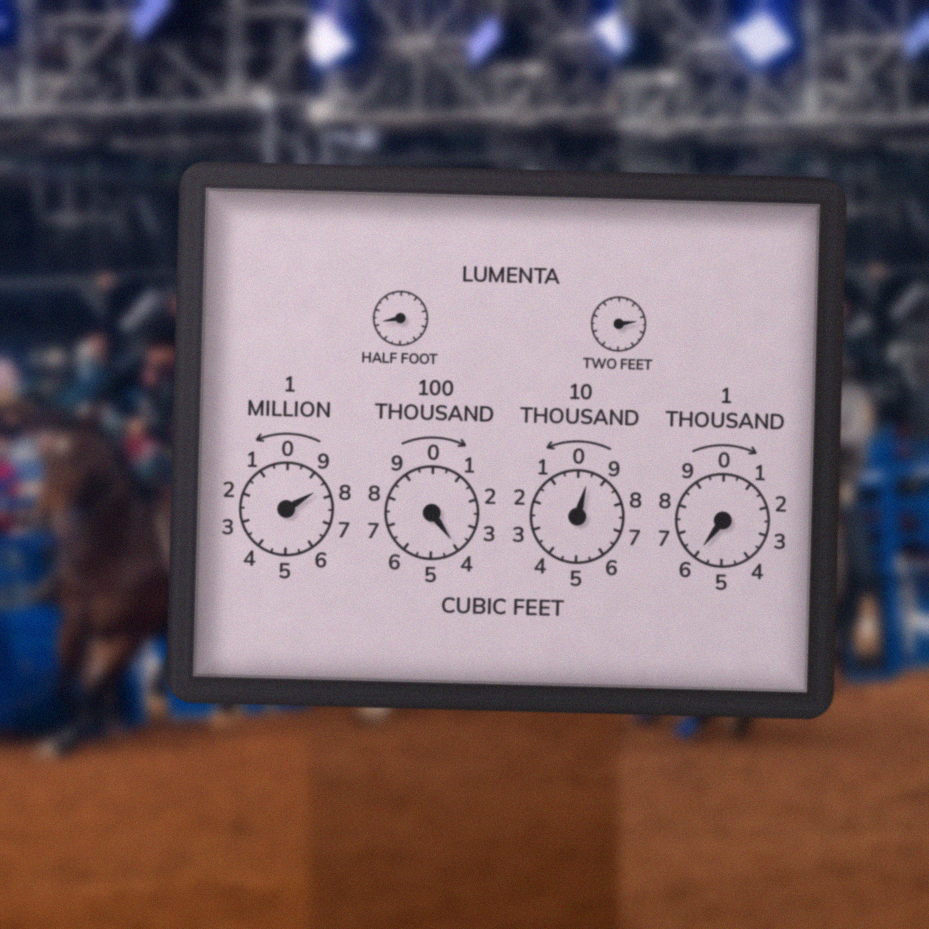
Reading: 839600
